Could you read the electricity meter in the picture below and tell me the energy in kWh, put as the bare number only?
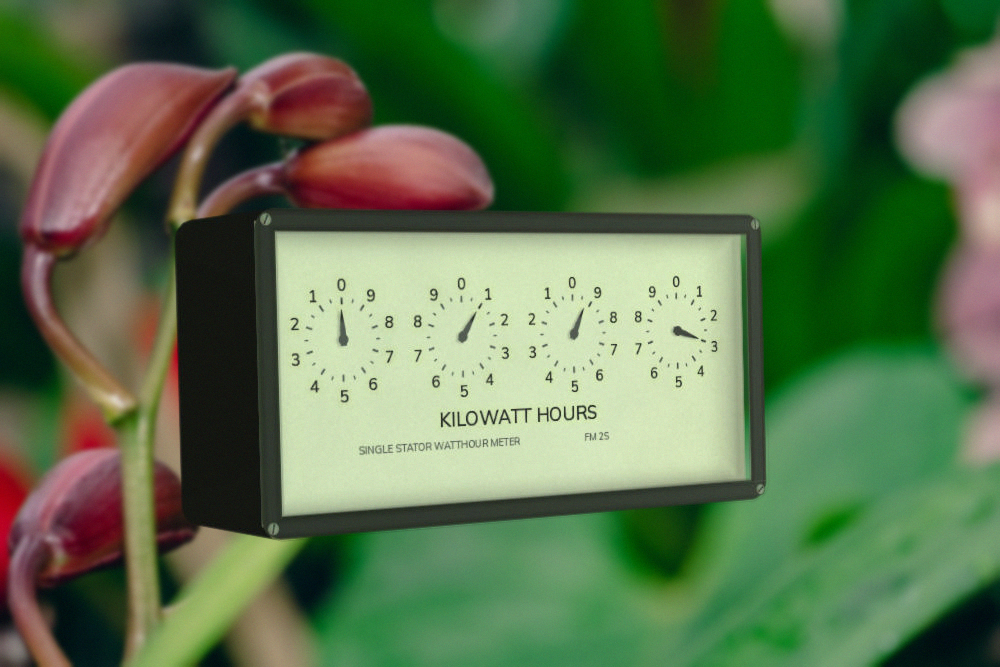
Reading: 93
